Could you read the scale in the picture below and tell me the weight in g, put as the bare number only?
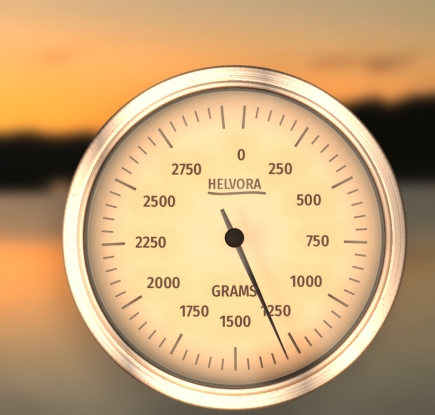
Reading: 1300
